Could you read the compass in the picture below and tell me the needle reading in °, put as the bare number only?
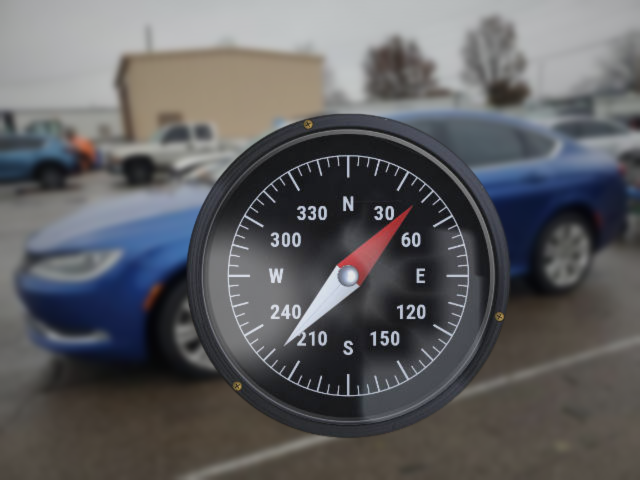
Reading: 42.5
